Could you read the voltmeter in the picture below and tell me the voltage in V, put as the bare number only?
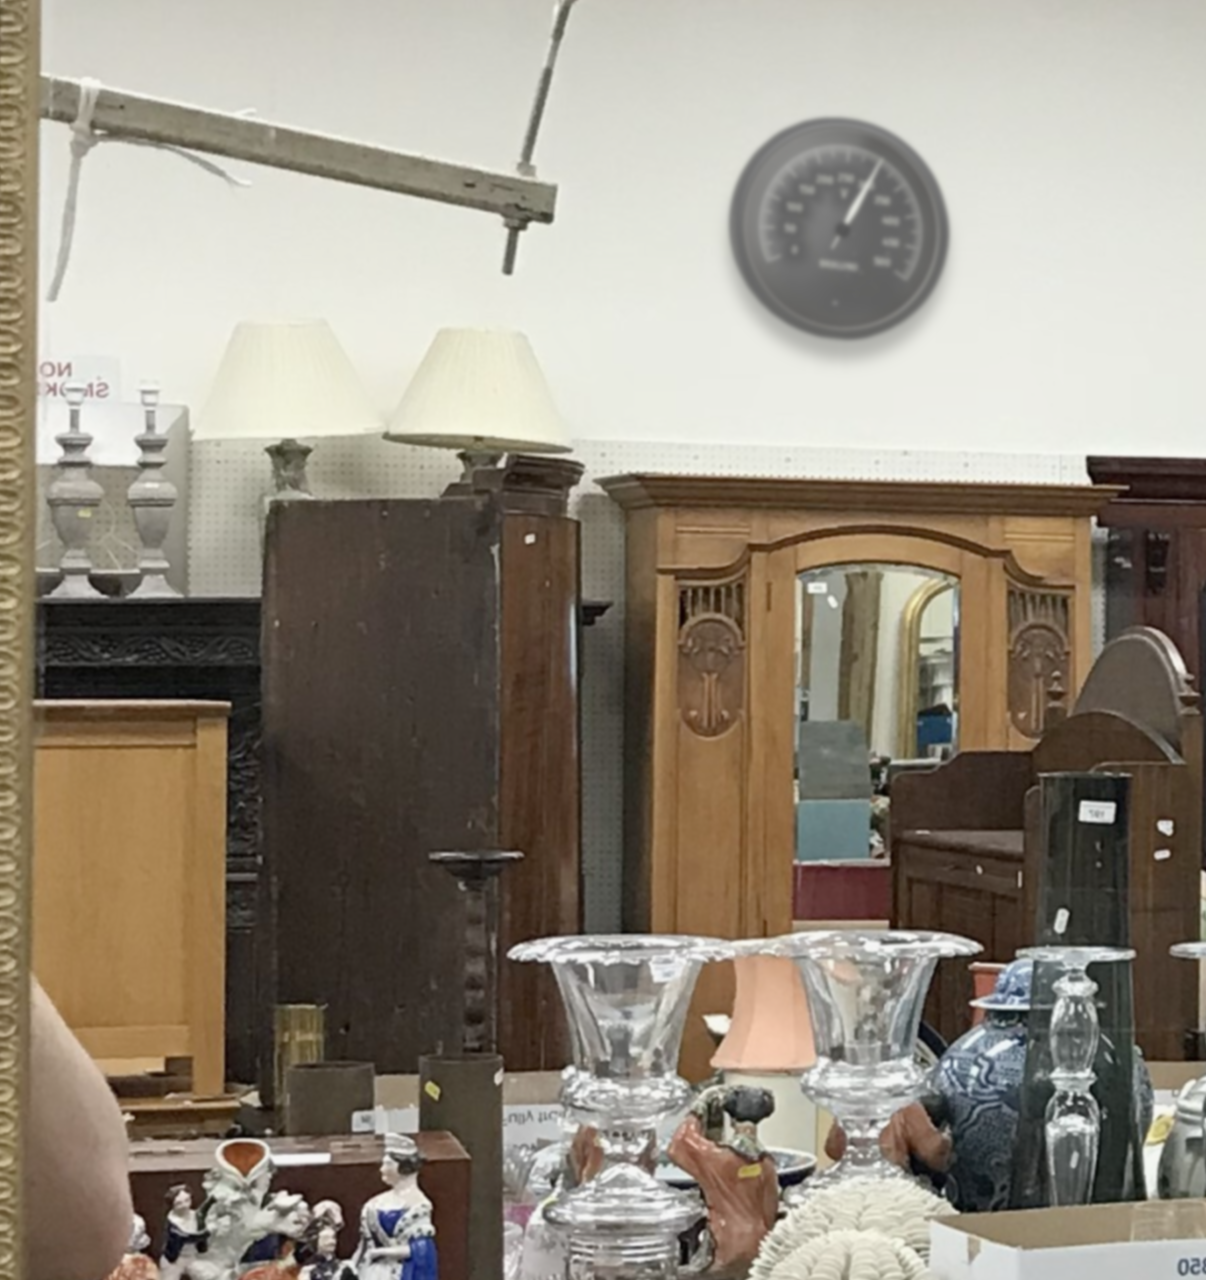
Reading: 300
